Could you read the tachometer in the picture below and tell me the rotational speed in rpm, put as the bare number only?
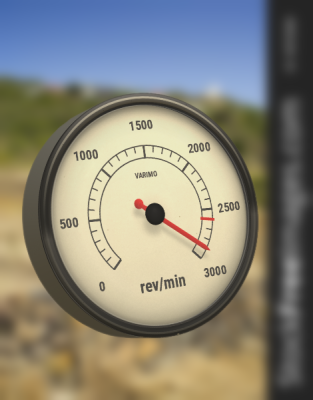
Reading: 2900
